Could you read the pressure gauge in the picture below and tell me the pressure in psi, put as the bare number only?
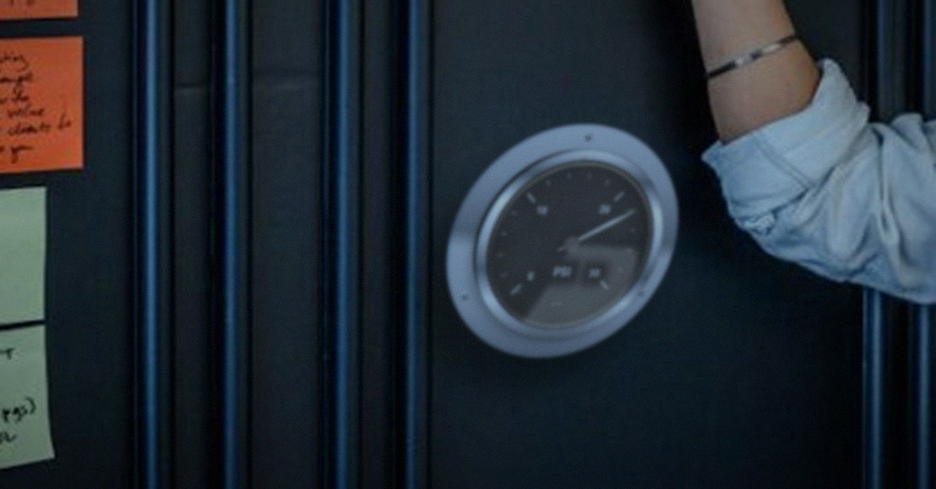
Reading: 22
